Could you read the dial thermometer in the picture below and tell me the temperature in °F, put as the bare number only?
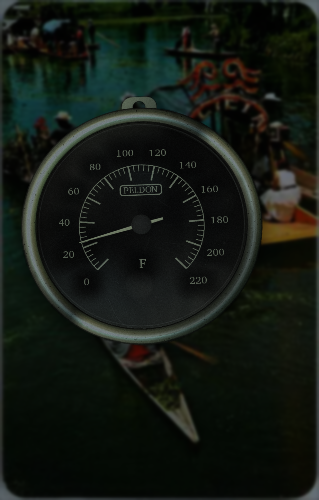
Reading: 24
